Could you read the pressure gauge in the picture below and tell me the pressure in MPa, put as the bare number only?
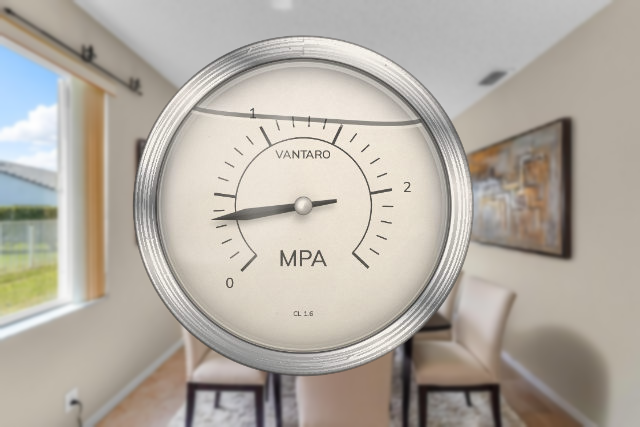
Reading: 0.35
